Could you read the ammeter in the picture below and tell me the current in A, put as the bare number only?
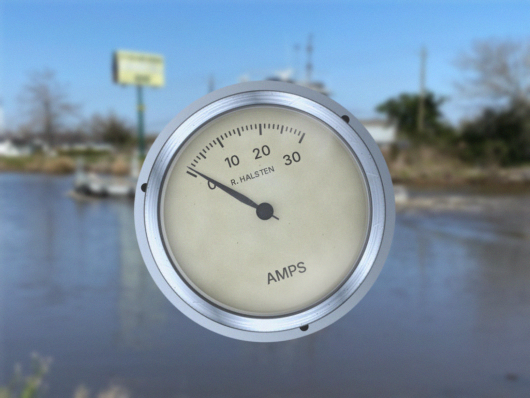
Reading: 1
